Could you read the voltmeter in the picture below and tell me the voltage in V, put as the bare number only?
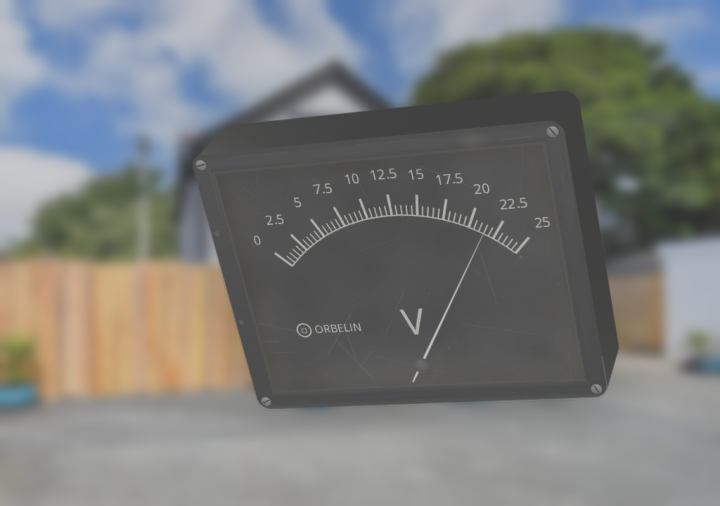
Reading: 21.5
